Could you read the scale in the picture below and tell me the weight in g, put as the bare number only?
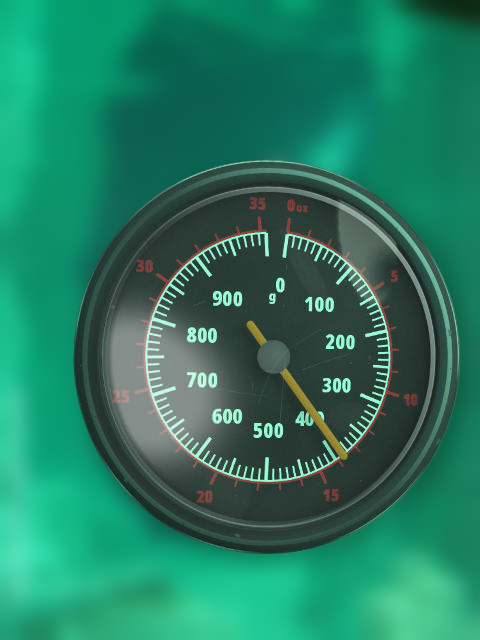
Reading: 390
